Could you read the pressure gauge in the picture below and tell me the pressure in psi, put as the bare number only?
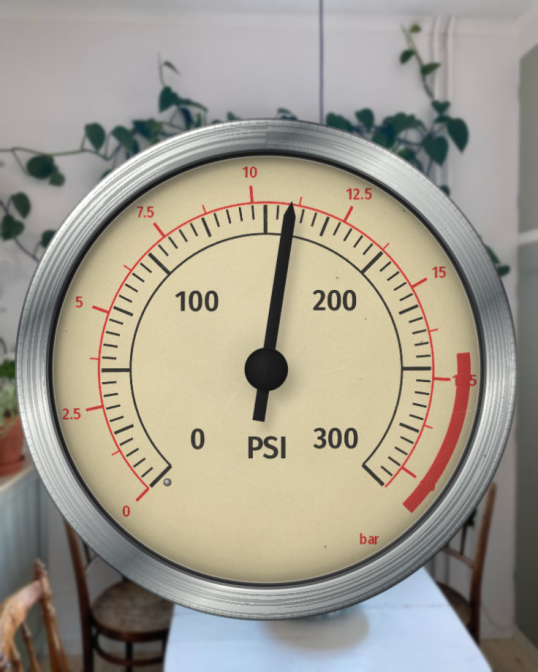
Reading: 160
